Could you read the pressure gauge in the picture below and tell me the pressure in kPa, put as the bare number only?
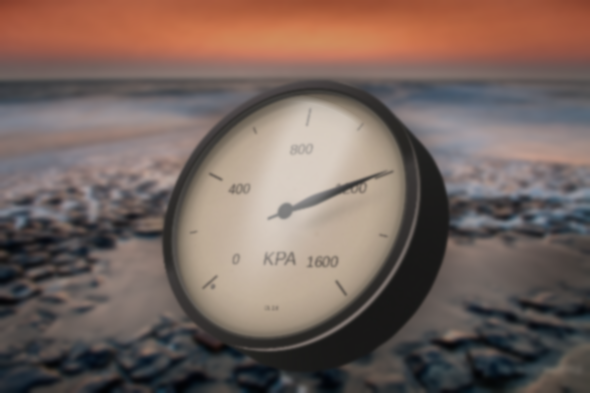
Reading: 1200
